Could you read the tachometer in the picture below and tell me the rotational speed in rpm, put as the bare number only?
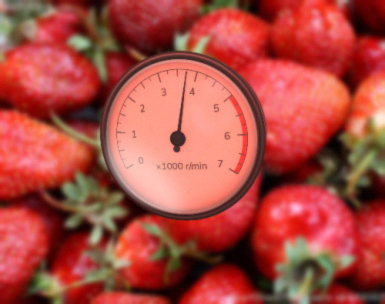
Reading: 3750
